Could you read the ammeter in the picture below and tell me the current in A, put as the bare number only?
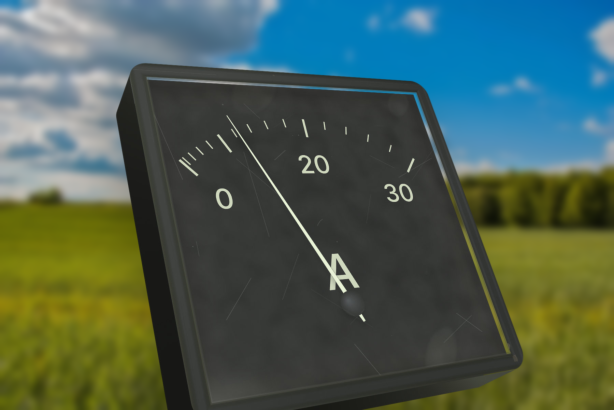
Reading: 12
